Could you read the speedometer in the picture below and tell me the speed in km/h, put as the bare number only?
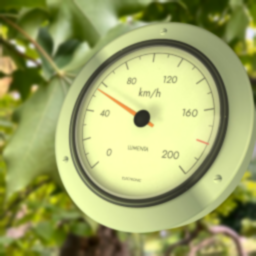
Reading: 55
